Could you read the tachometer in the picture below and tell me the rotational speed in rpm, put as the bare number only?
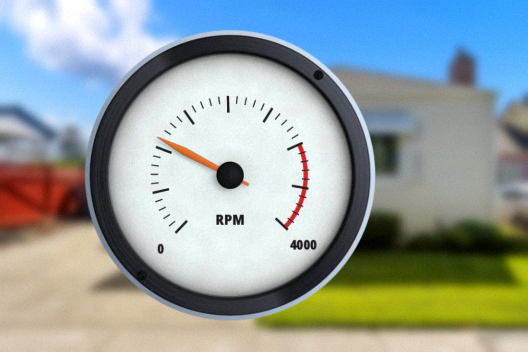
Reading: 1100
